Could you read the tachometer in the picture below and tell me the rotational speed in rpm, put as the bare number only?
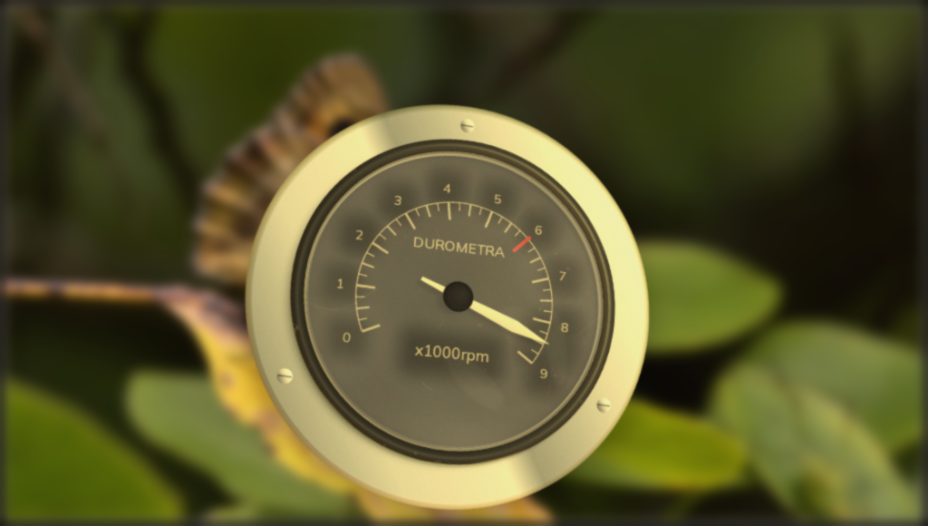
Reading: 8500
